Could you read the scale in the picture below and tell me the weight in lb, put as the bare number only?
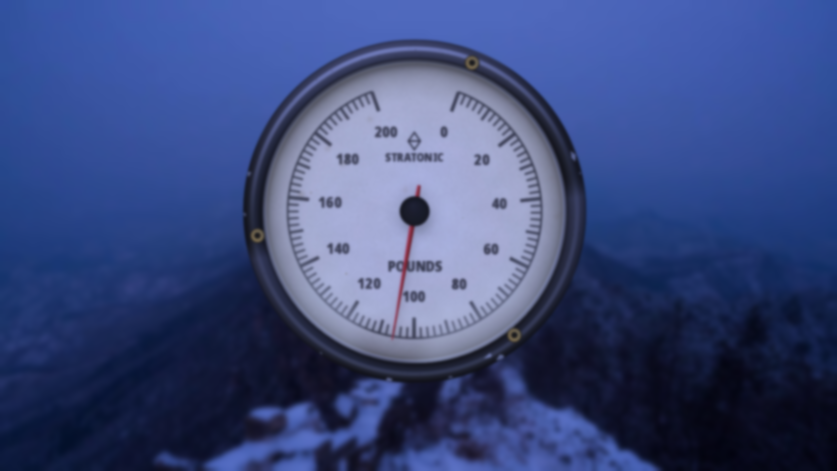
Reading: 106
